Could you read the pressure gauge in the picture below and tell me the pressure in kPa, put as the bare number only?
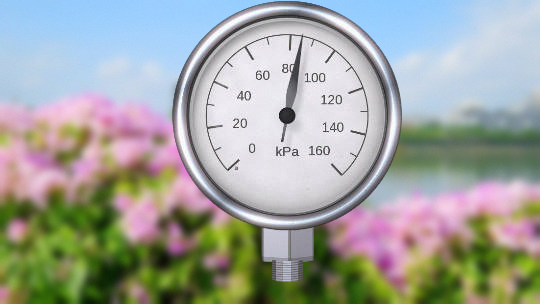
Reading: 85
